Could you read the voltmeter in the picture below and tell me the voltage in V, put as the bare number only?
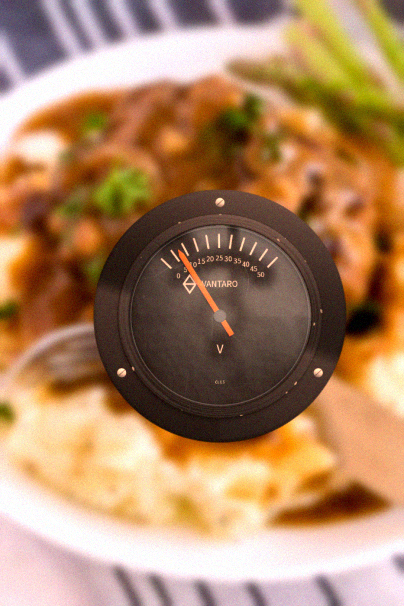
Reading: 7.5
